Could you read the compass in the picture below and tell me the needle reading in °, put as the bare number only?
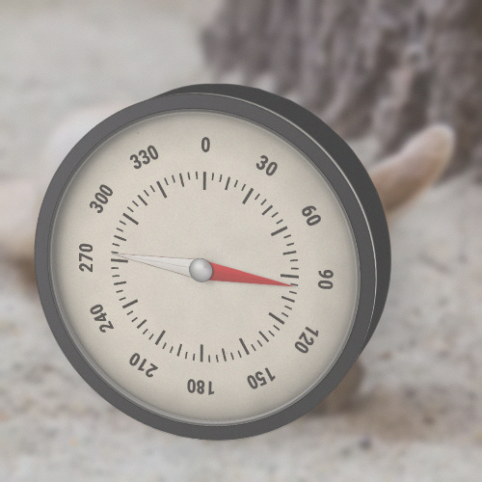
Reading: 95
